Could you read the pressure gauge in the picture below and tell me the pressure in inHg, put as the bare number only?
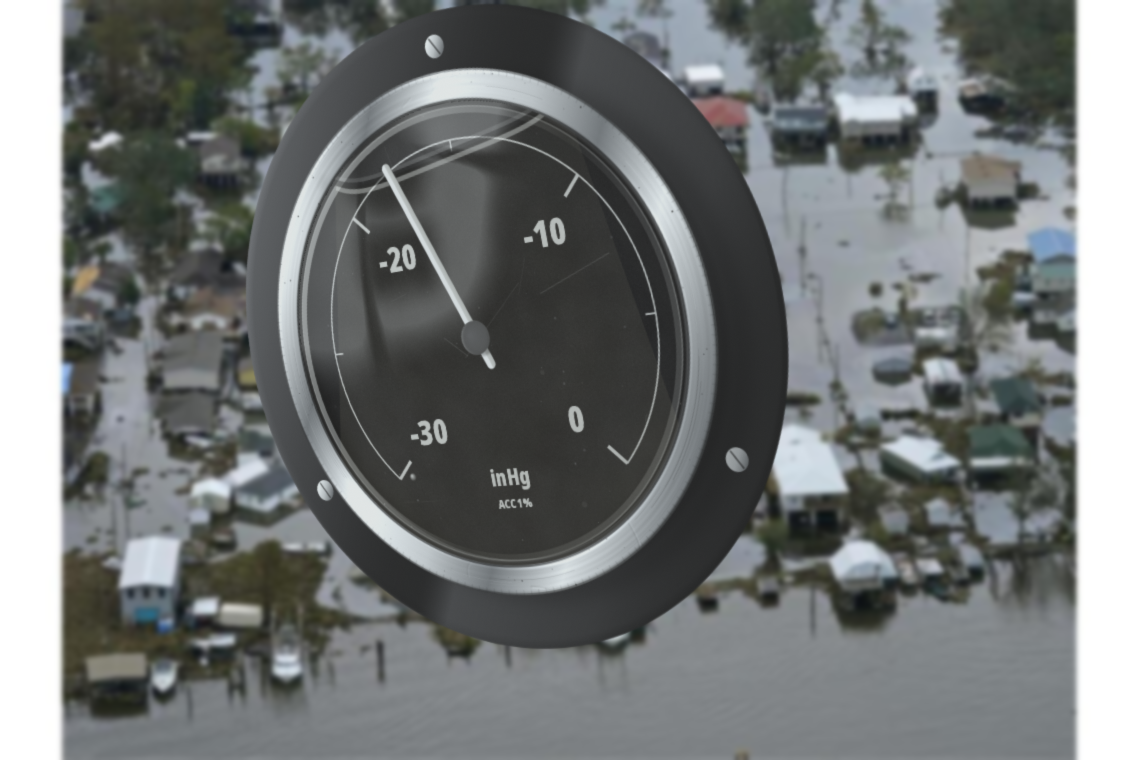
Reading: -17.5
